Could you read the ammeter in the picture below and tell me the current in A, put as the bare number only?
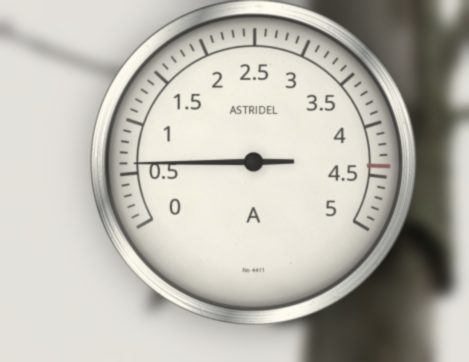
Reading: 0.6
